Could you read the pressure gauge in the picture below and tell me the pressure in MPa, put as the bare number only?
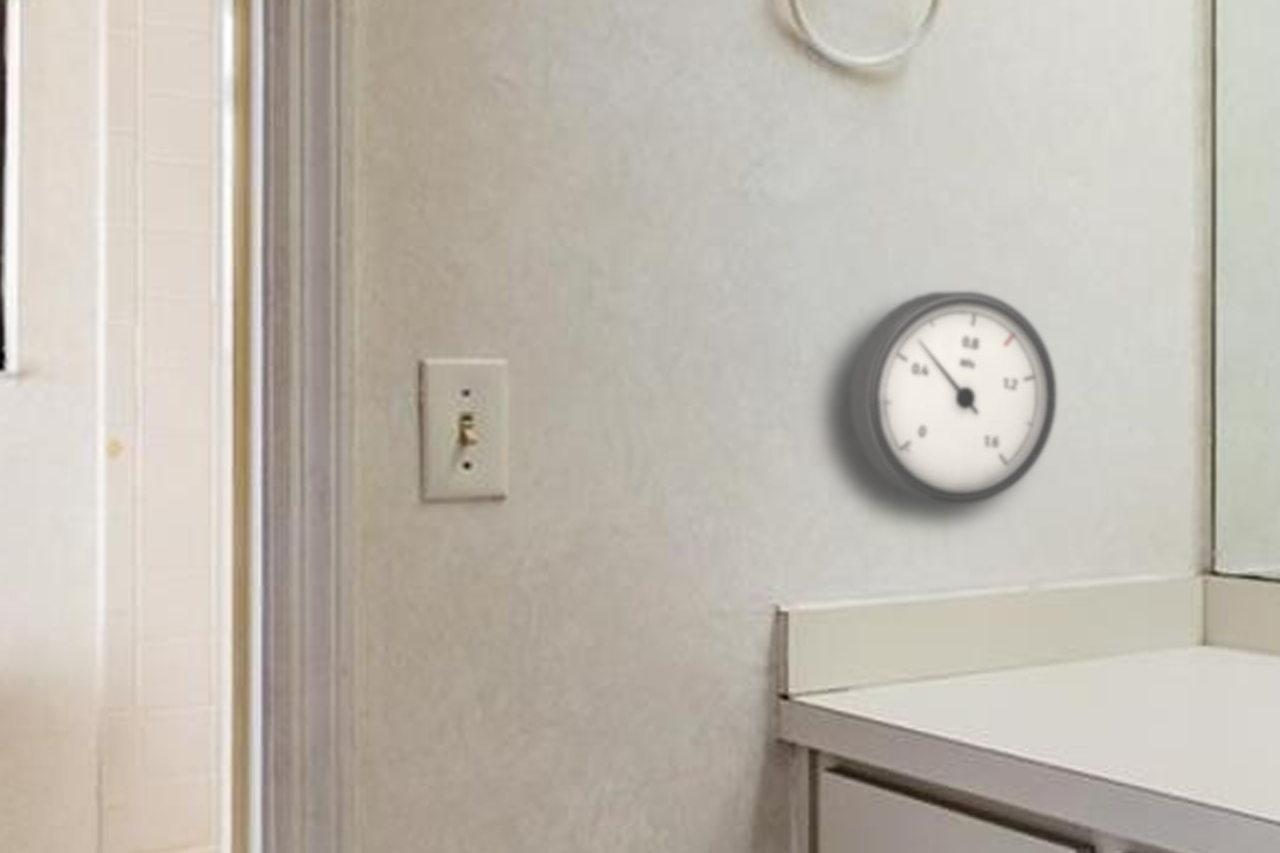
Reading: 0.5
